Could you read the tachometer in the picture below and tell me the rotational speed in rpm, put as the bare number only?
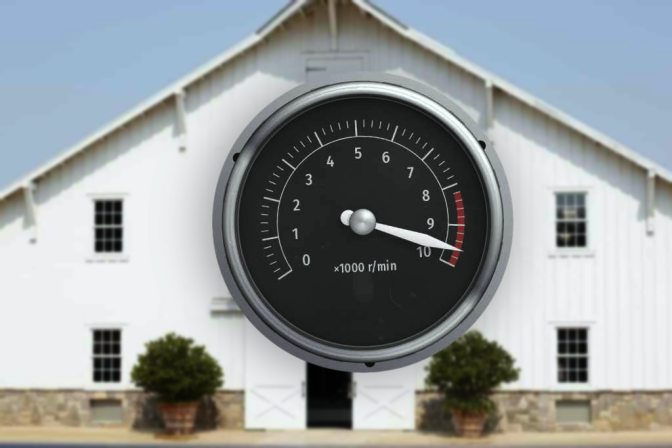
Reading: 9600
